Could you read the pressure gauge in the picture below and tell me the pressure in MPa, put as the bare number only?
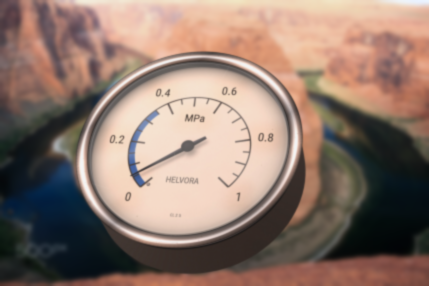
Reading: 0.05
